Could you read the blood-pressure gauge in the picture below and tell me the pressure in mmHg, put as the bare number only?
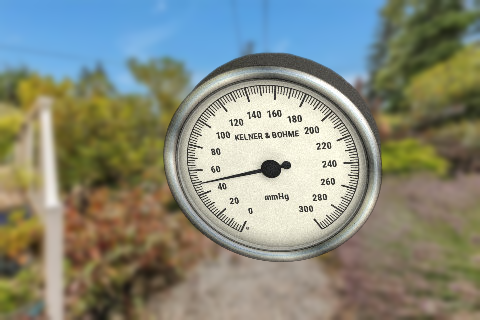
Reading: 50
